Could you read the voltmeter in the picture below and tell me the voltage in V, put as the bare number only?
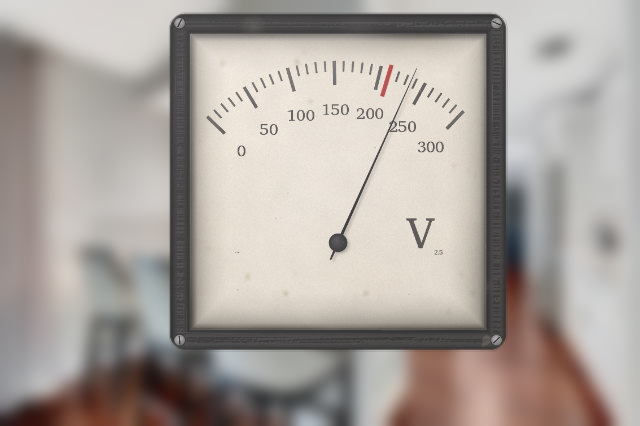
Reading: 235
